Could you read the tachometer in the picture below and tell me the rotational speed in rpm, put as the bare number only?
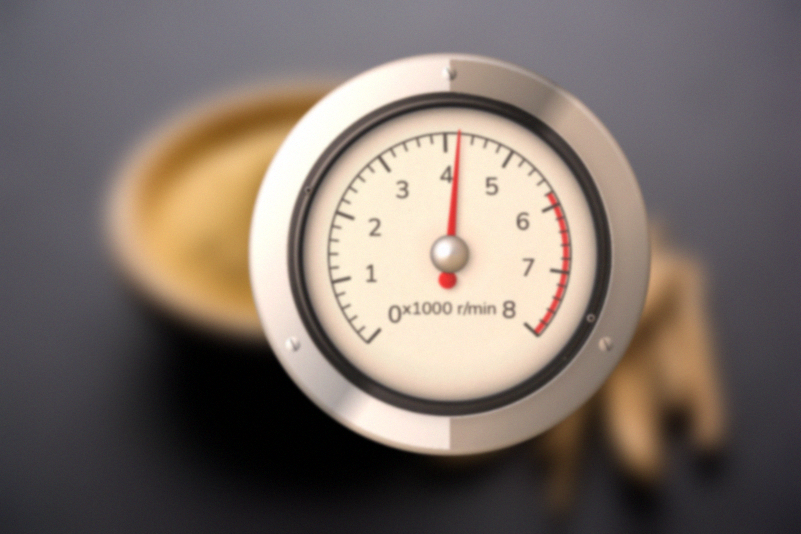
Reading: 4200
